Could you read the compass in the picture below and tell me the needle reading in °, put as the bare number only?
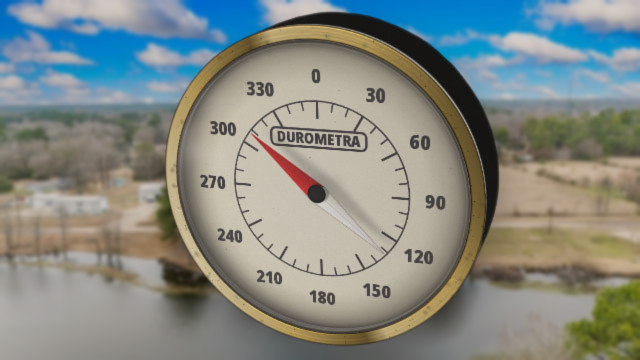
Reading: 310
